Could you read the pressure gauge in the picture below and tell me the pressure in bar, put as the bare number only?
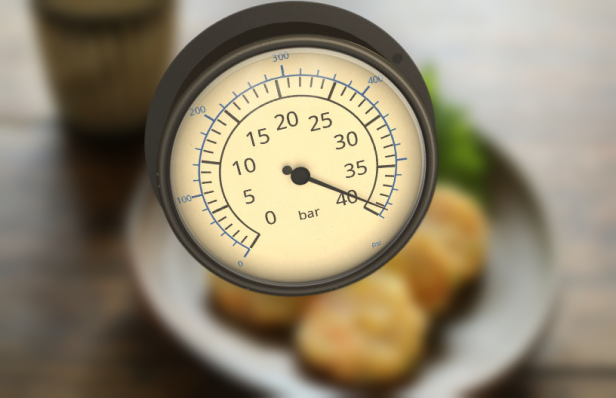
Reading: 39
